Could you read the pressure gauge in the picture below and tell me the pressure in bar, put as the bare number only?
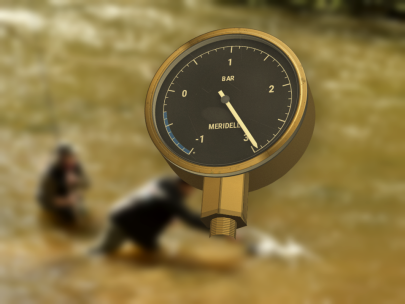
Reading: 2.95
